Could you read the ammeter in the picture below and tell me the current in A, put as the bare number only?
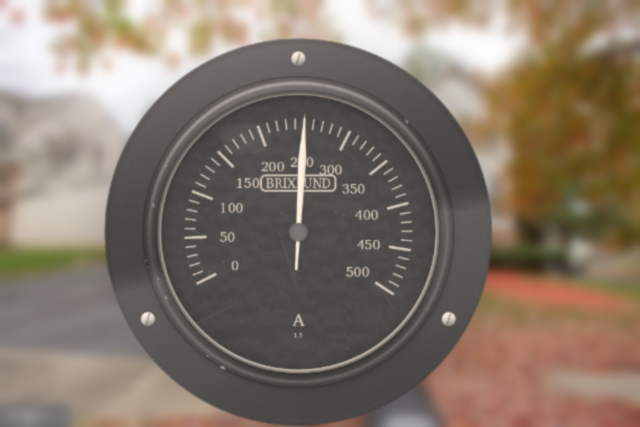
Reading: 250
